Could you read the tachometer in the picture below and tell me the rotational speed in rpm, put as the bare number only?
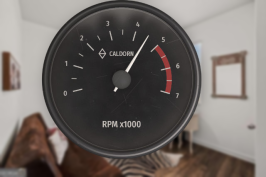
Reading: 4500
